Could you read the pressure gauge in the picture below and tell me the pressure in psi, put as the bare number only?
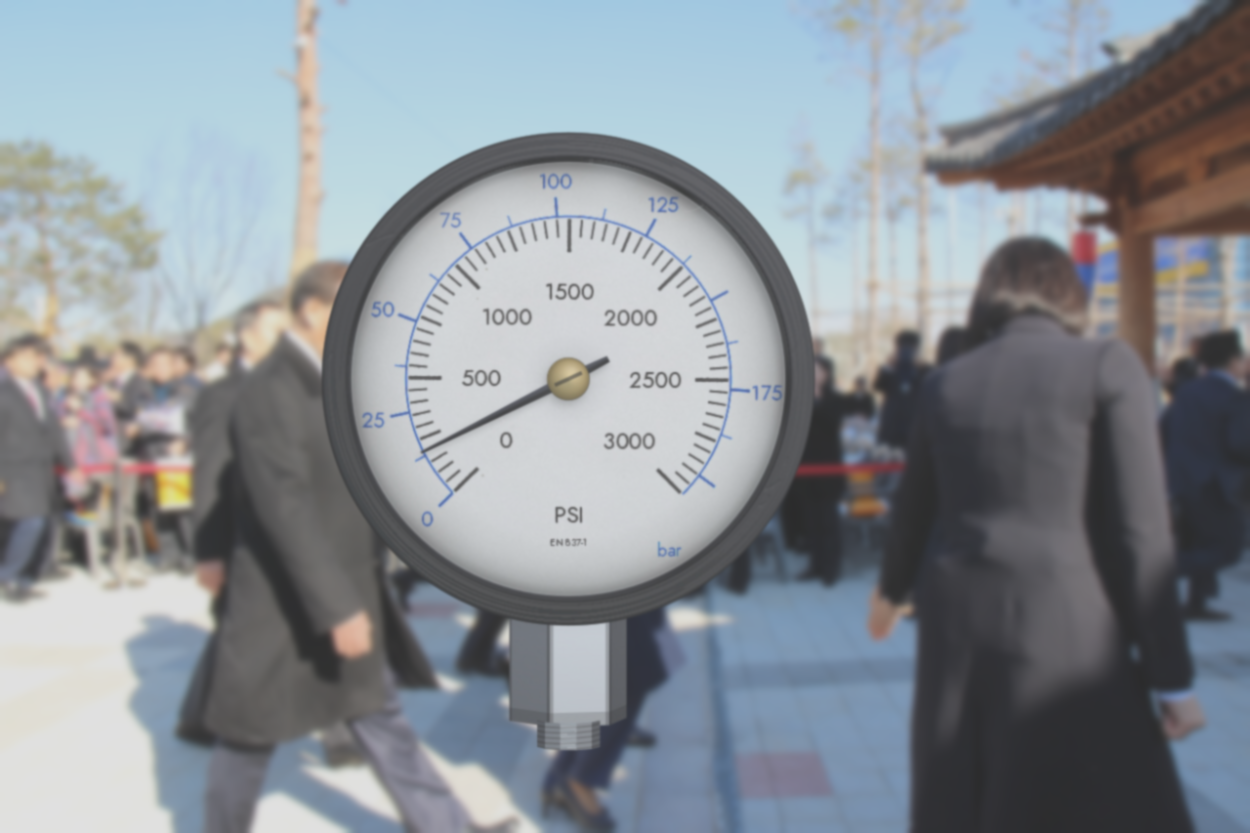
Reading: 200
